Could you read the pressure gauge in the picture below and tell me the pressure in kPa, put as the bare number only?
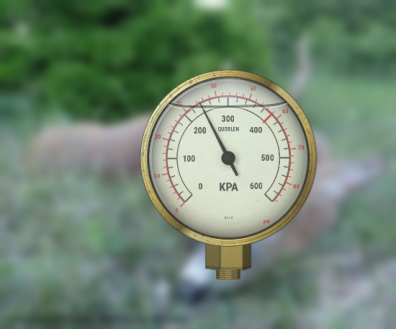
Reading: 240
